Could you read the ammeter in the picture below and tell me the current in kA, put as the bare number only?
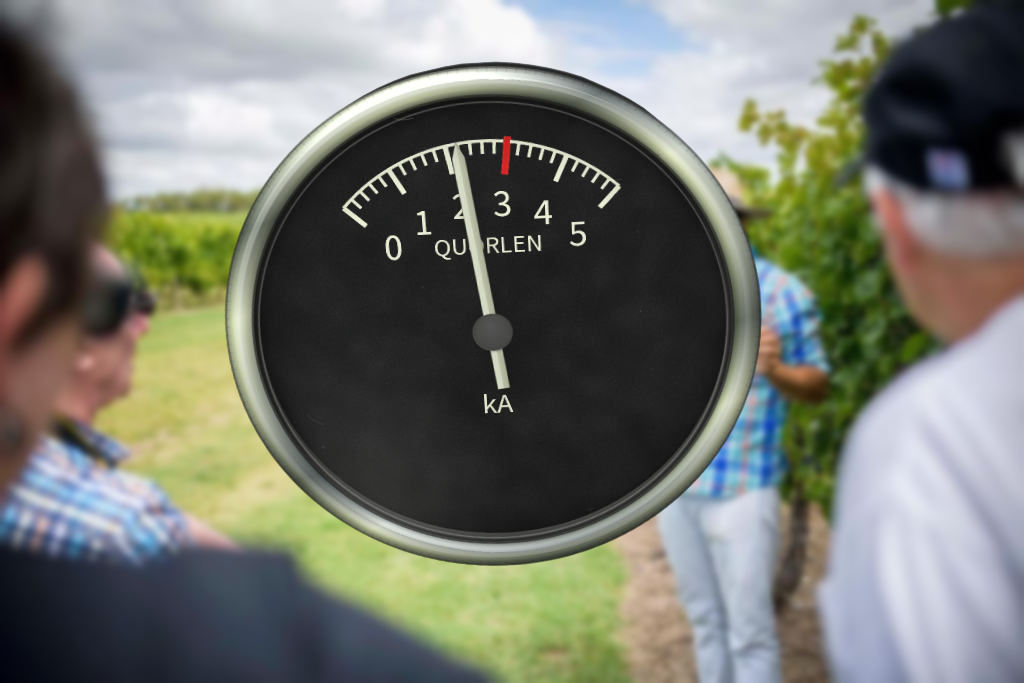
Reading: 2.2
